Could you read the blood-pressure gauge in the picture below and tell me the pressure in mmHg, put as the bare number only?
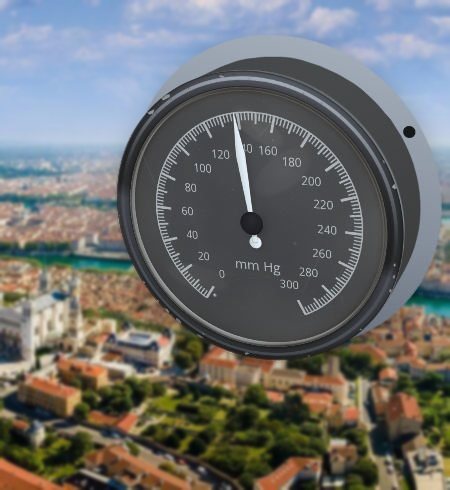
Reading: 140
